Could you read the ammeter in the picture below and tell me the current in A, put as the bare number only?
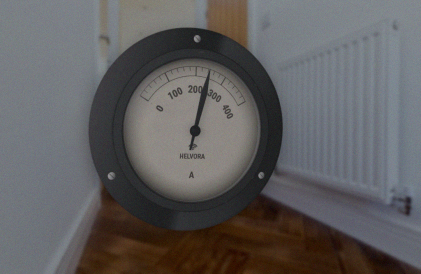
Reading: 240
